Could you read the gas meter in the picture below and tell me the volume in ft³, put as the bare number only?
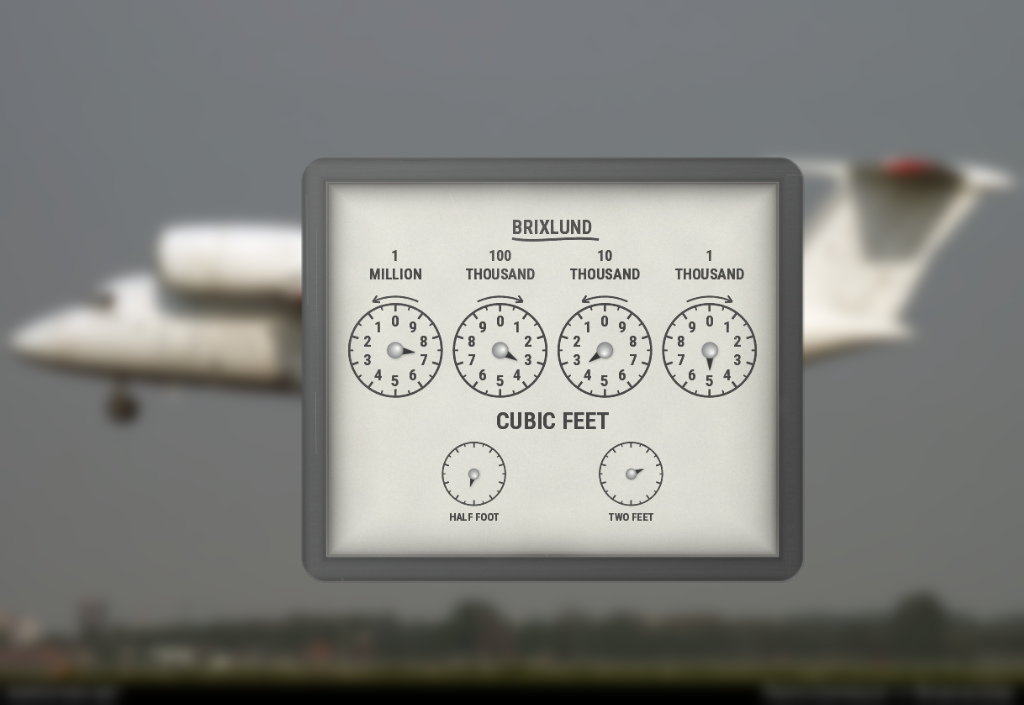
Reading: 733500
